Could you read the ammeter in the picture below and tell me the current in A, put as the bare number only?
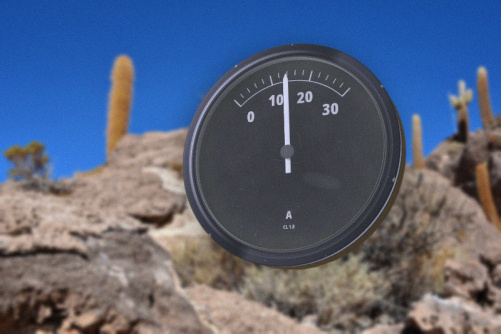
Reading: 14
